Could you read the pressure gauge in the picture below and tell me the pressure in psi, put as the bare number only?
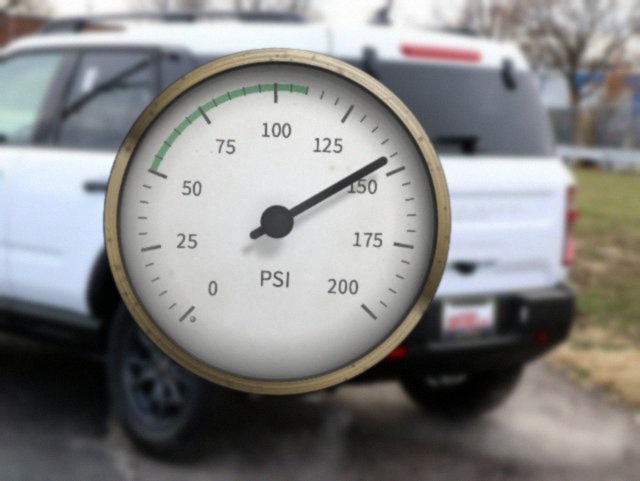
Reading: 145
